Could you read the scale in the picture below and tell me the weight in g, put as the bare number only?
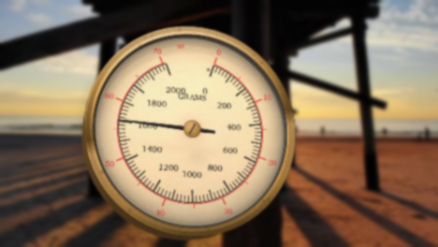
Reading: 1600
